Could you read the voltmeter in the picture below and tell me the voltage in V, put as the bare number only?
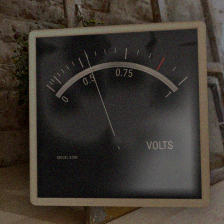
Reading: 0.55
